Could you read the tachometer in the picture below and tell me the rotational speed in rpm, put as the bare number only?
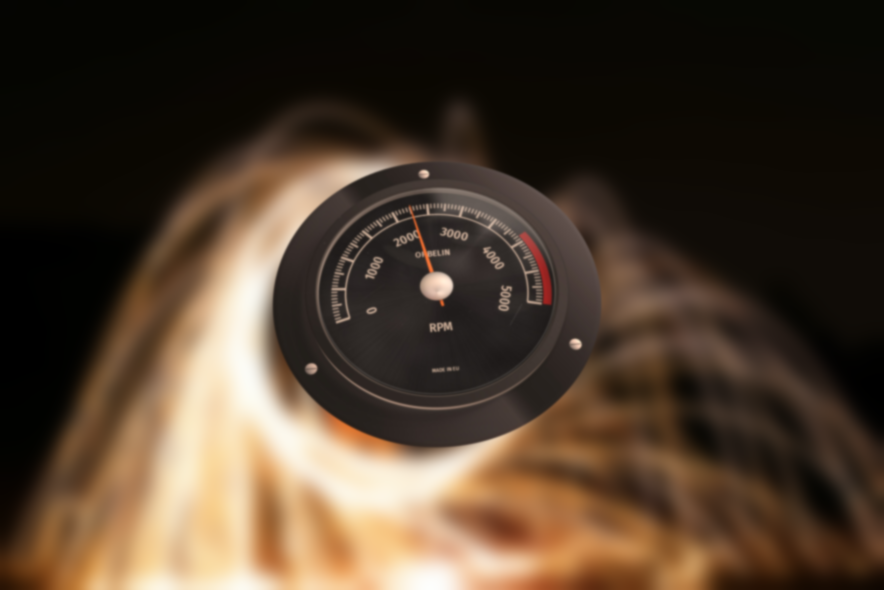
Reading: 2250
